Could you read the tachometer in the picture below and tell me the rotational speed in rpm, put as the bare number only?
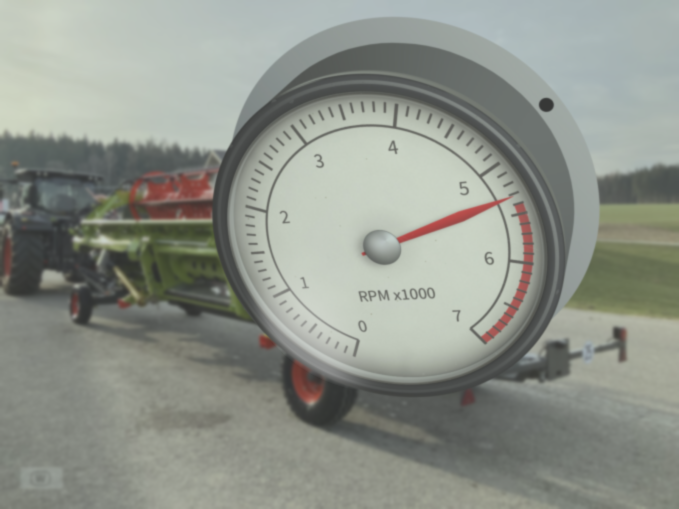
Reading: 5300
